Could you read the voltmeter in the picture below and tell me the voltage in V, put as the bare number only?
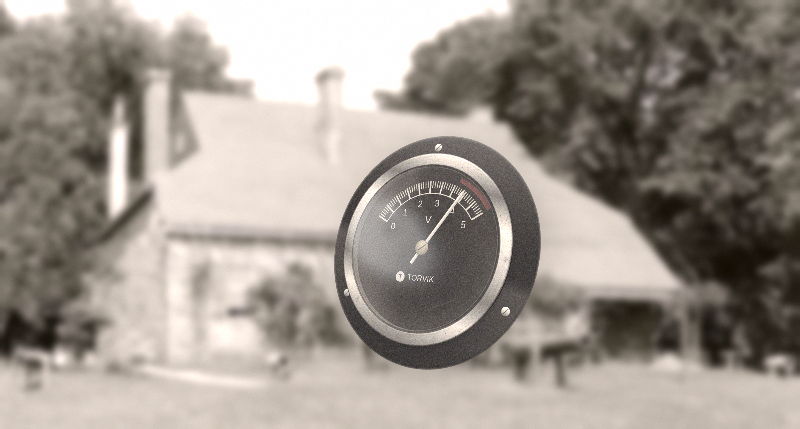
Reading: 4
